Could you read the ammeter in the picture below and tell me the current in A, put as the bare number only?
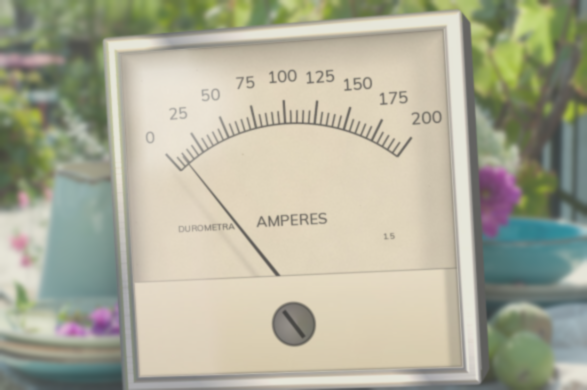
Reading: 10
